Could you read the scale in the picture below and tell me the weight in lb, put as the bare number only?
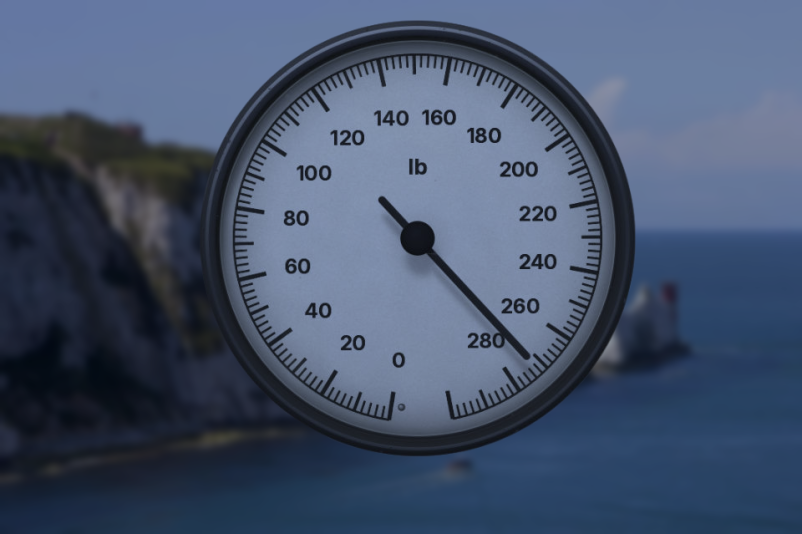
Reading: 272
